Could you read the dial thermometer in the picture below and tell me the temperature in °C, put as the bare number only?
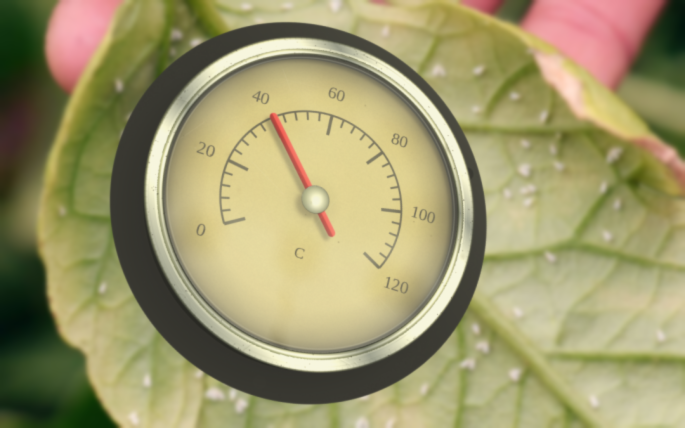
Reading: 40
